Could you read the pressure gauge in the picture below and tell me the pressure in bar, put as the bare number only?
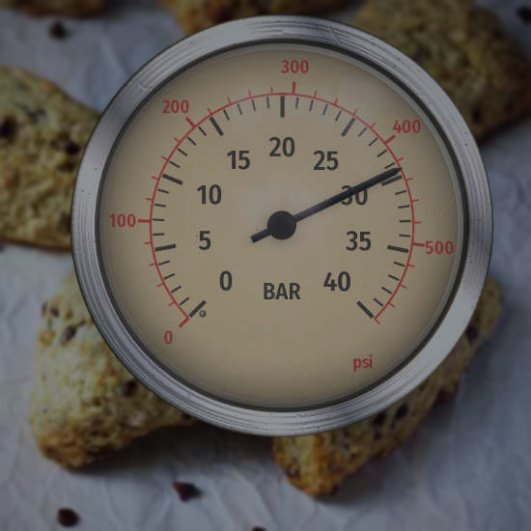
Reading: 29.5
